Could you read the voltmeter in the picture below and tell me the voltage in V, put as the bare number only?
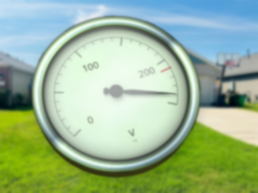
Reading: 240
